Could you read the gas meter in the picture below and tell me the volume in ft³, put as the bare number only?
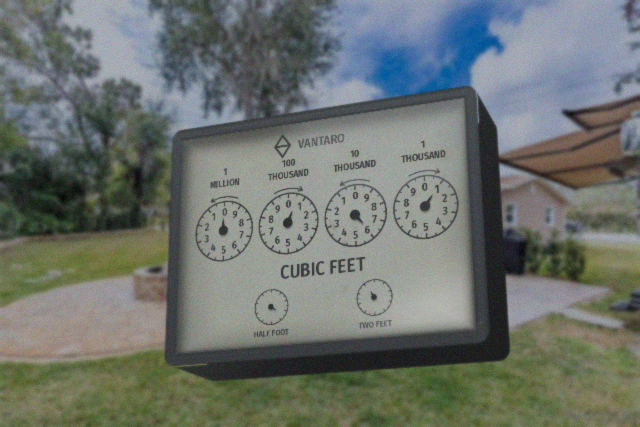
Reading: 6100
